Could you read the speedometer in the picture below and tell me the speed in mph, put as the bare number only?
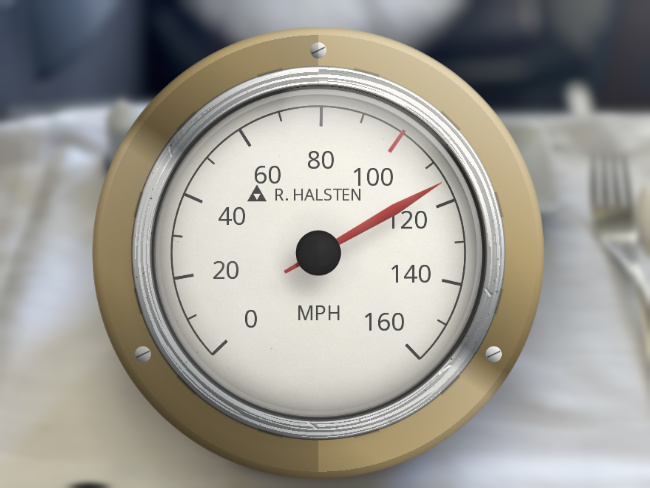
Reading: 115
